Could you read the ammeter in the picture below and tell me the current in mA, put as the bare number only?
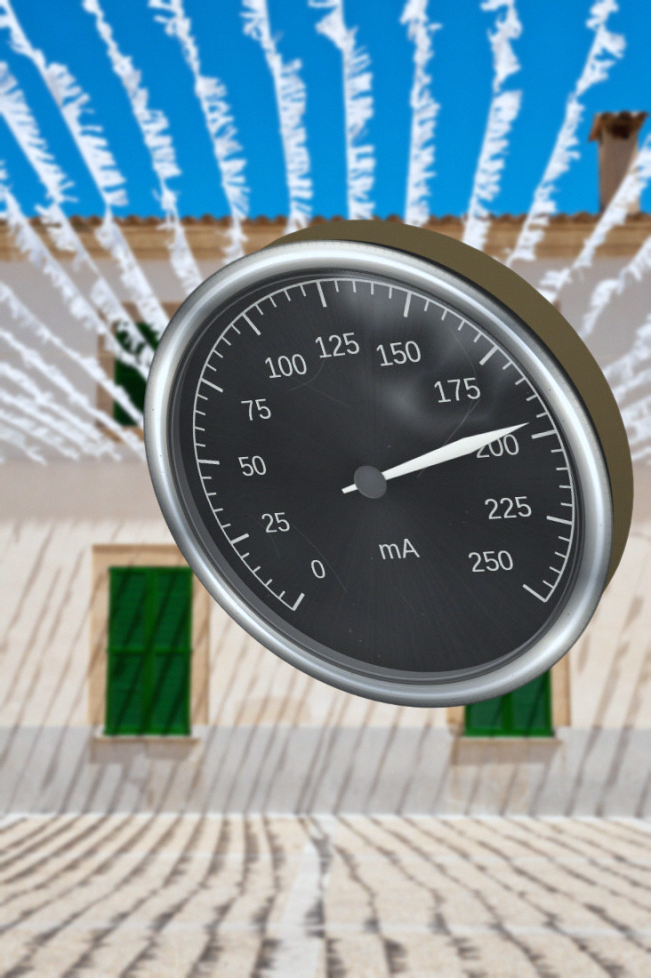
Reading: 195
